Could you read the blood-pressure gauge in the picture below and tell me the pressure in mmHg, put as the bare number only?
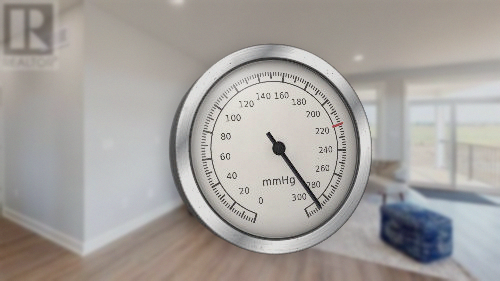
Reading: 290
